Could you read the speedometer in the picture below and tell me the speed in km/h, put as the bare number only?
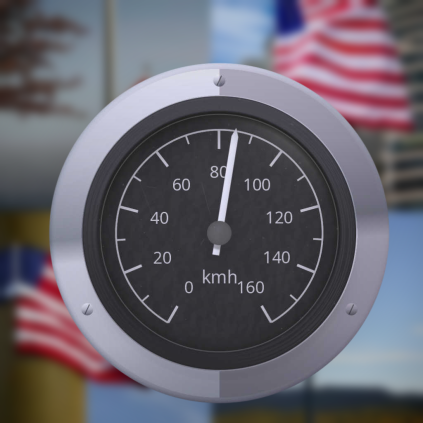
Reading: 85
